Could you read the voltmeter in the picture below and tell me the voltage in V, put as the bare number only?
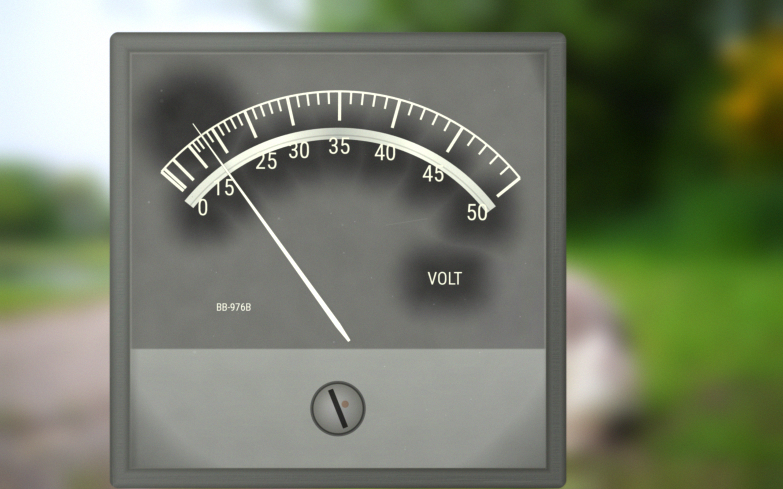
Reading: 18
